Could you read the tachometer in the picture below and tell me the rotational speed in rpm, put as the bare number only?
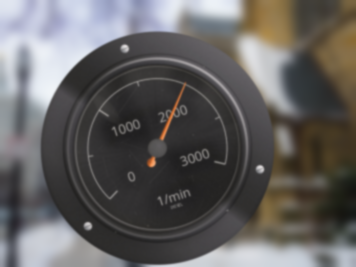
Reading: 2000
